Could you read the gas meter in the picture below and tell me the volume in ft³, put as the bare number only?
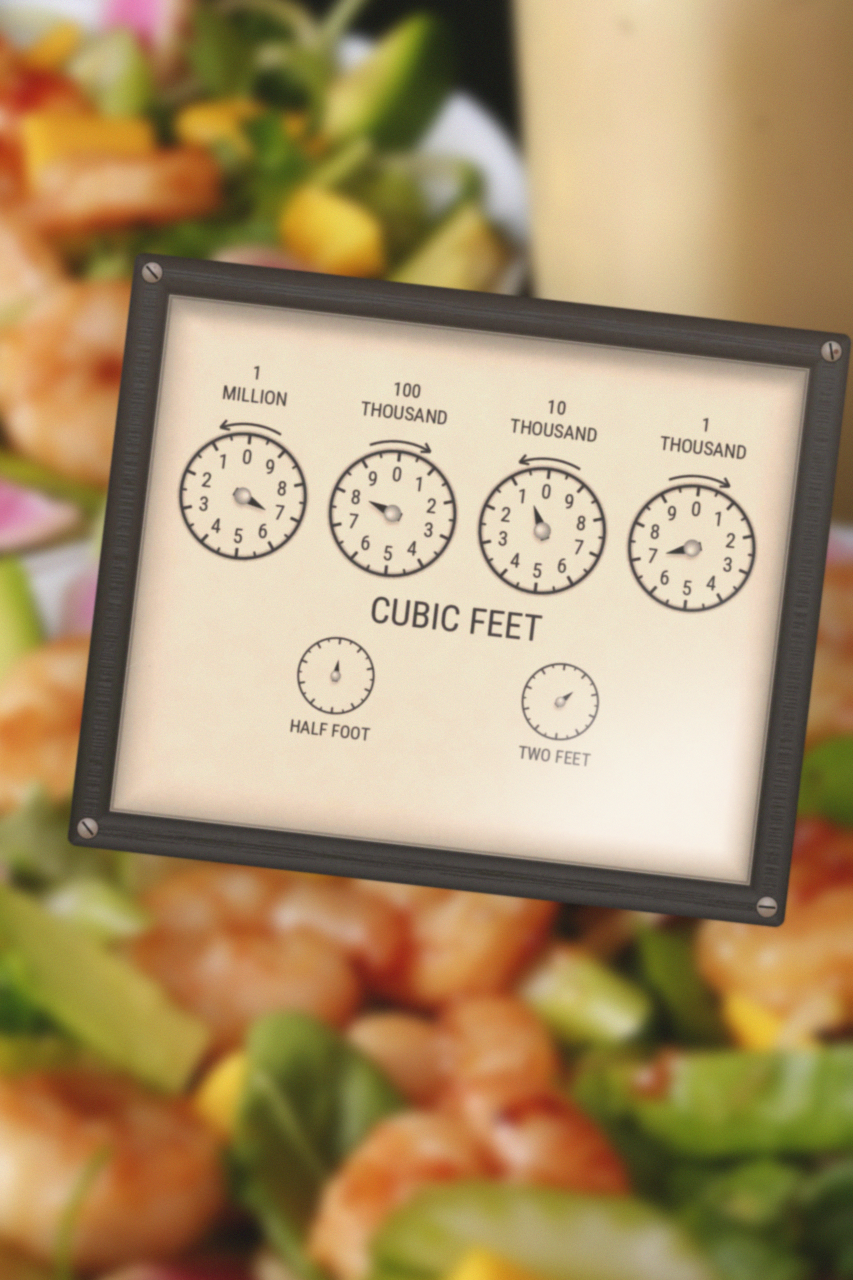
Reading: 680700
